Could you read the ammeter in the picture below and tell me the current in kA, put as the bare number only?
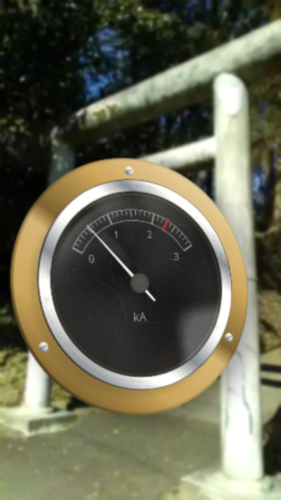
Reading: 0.5
